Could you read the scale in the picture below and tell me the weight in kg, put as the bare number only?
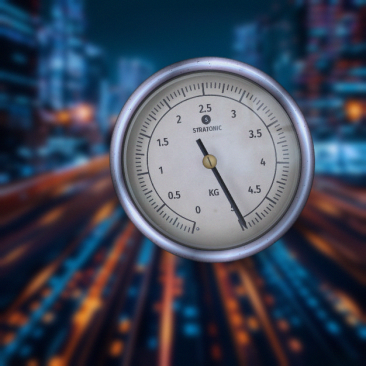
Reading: 4.95
